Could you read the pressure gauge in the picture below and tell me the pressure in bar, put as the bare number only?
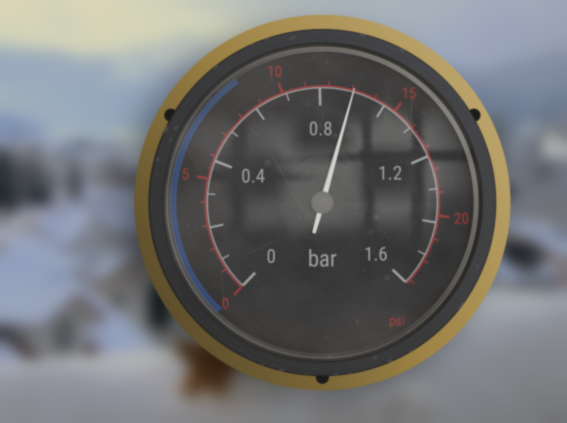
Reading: 0.9
